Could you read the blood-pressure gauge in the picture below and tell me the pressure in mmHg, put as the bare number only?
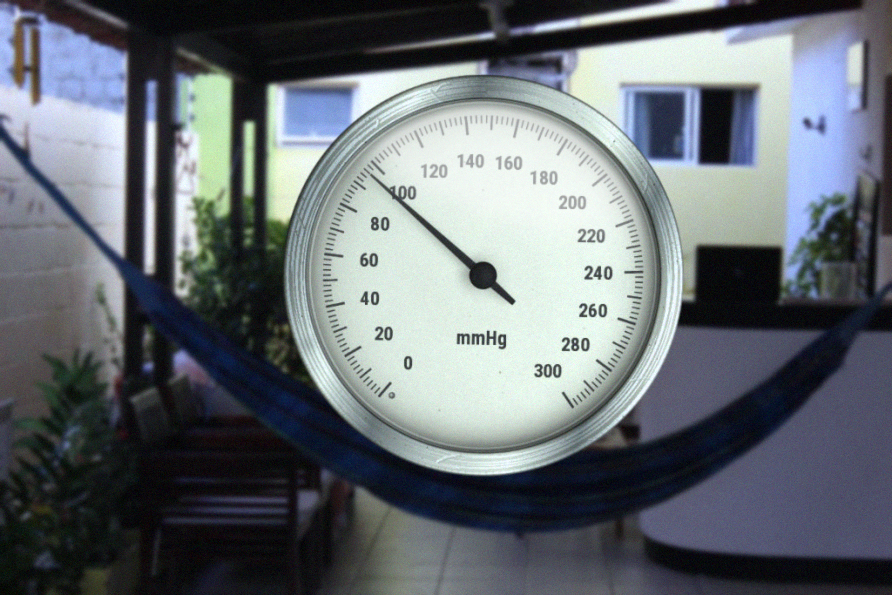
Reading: 96
